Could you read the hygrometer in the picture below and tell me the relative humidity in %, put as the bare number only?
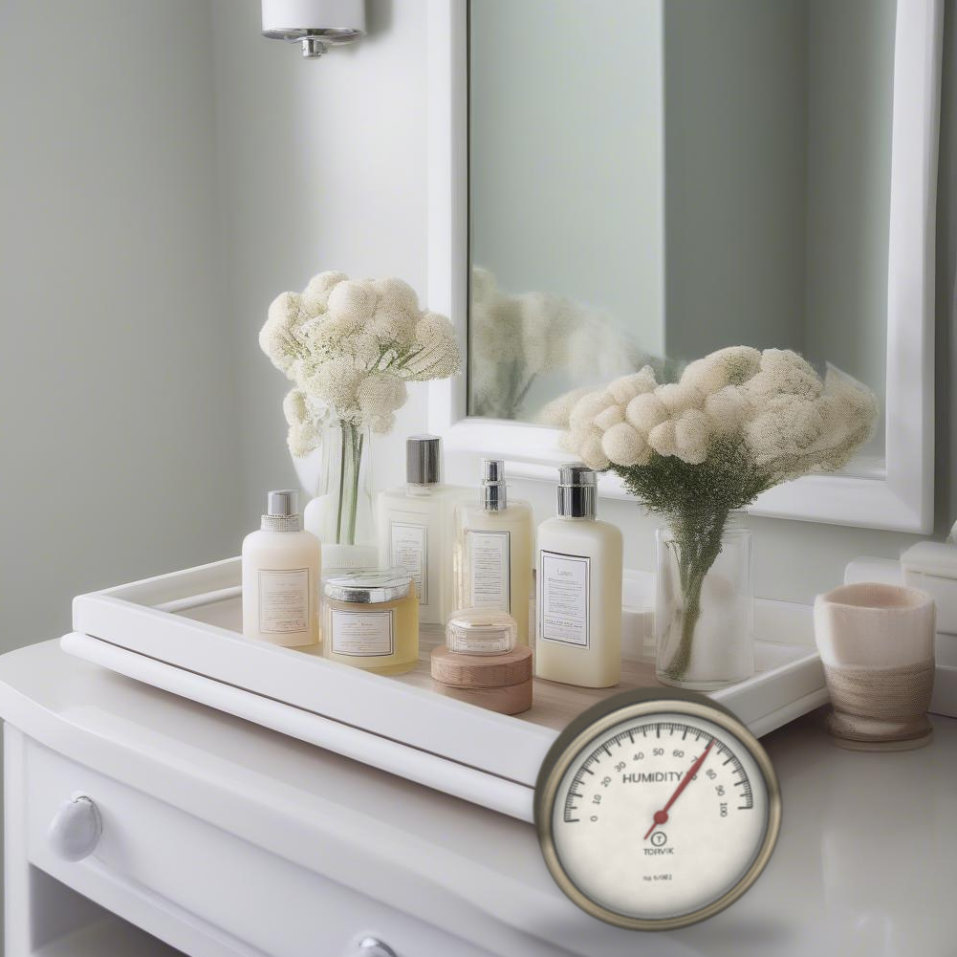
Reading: 70
